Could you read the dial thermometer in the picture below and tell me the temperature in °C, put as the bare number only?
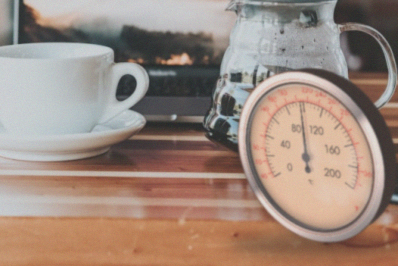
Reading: 100
